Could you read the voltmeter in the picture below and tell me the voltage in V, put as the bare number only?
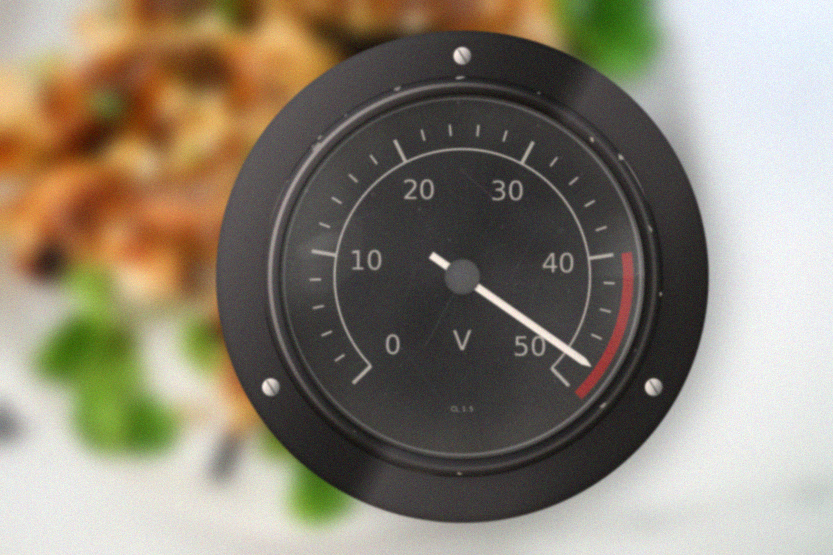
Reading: 48
